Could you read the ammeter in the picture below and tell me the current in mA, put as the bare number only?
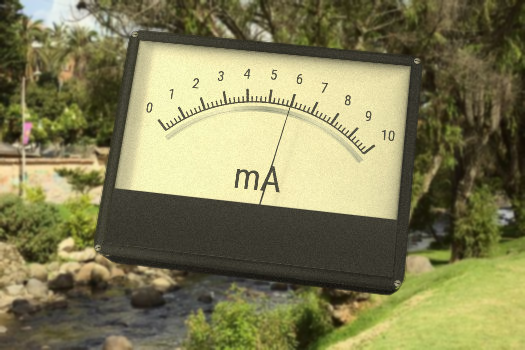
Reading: 6
